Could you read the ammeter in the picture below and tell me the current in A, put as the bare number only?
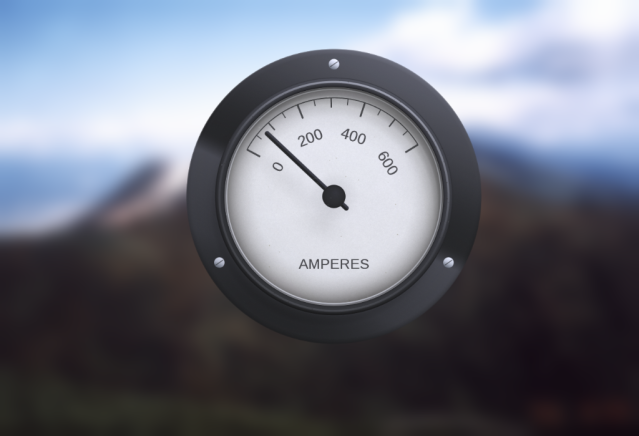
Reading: 75
